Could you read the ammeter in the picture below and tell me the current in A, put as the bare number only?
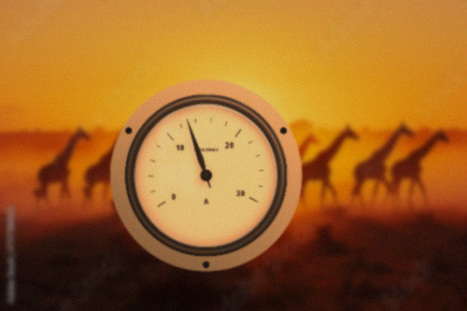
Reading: 13
